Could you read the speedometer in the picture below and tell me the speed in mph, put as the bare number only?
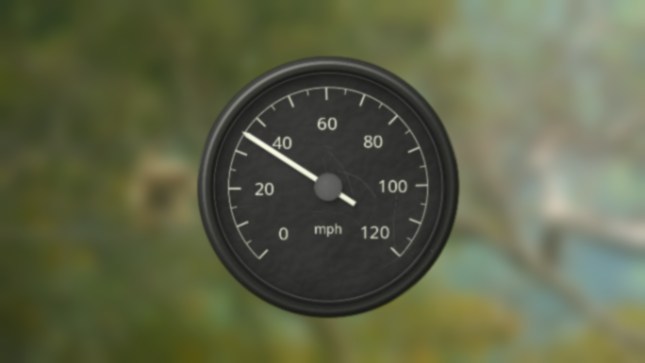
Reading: 35
